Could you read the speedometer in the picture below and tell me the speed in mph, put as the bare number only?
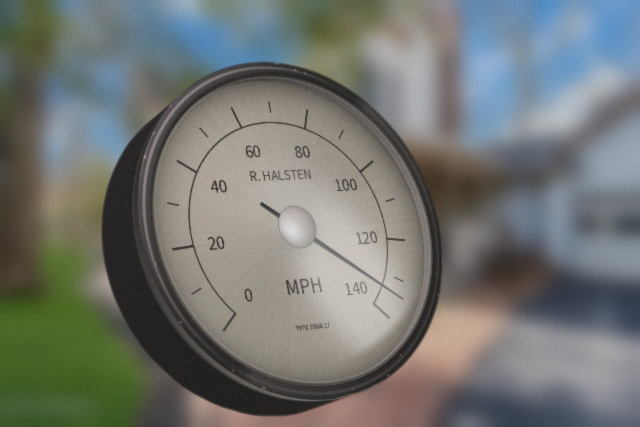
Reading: 135
